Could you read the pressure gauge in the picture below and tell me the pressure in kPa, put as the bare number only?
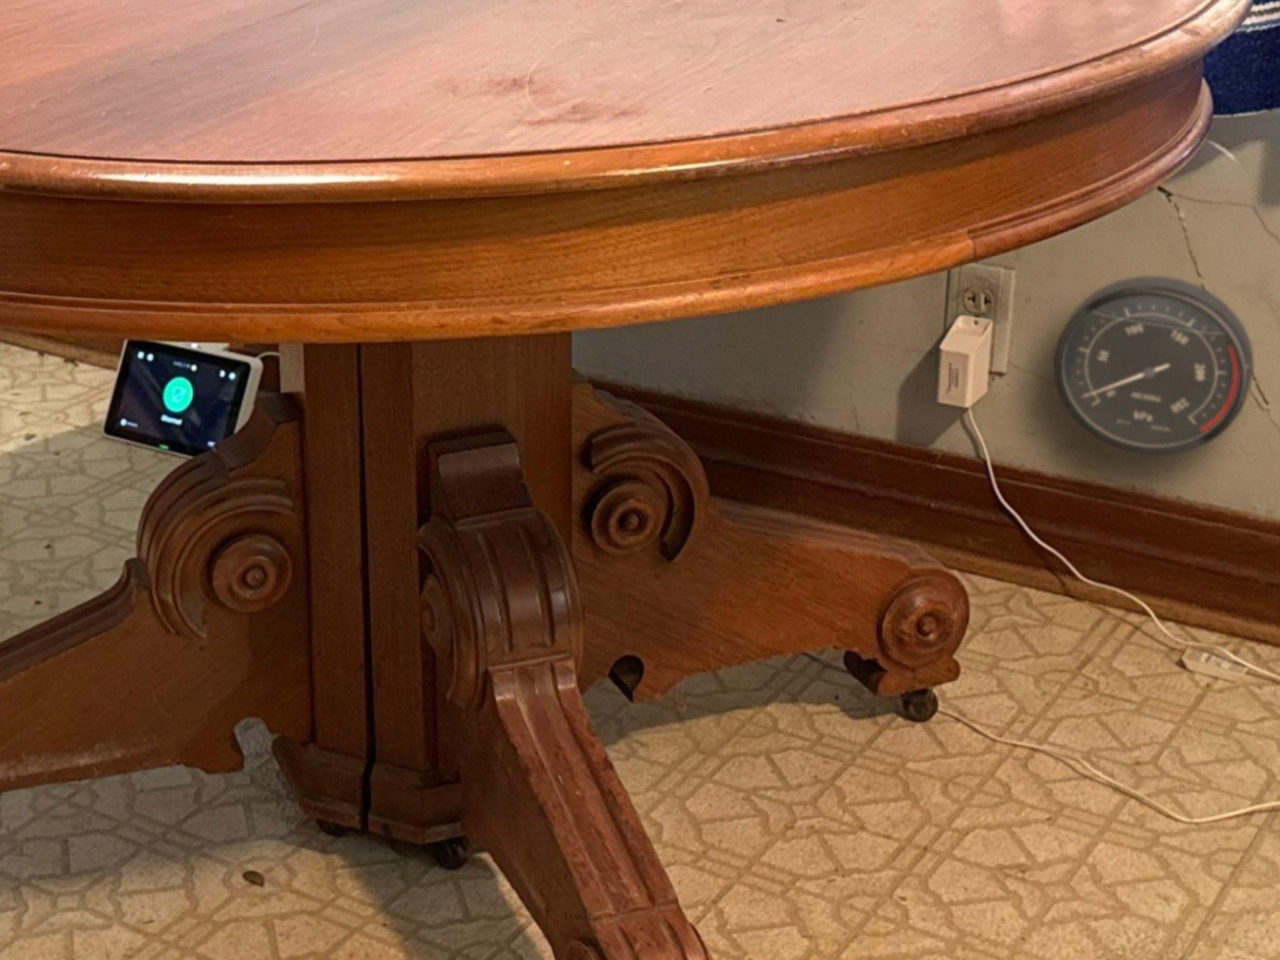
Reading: 10
